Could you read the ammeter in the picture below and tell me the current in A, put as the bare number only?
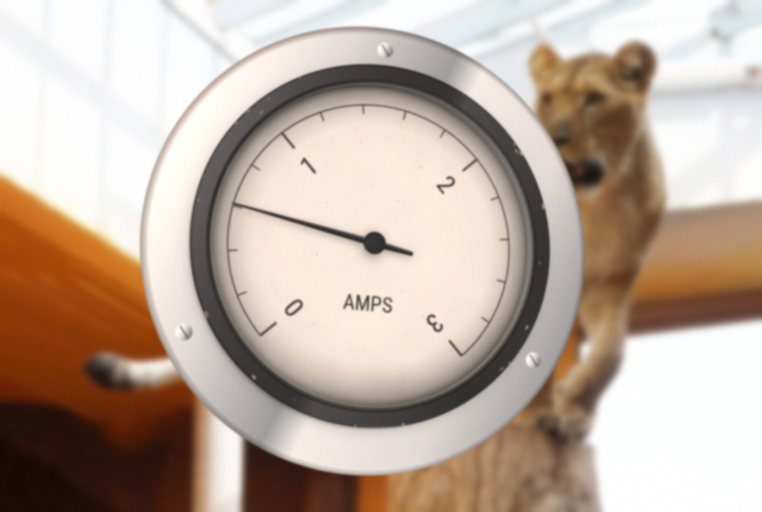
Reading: 0.6
